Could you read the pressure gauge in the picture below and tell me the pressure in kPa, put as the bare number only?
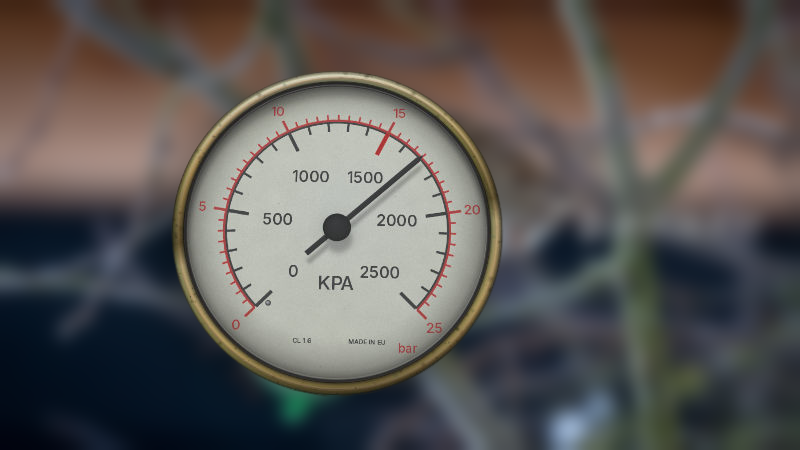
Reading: 1700
